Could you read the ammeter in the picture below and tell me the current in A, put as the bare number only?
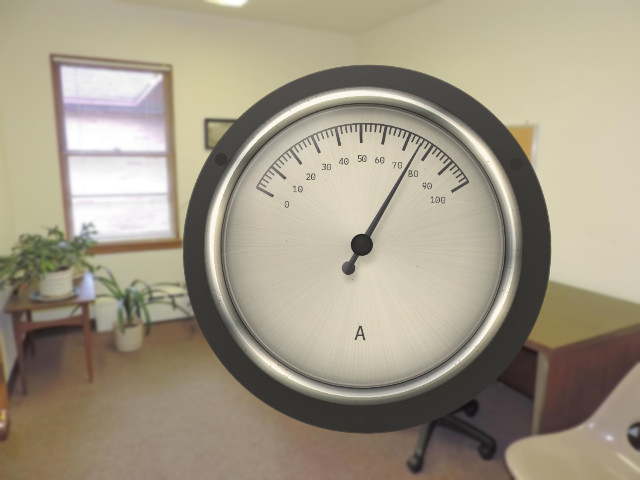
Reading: 76
